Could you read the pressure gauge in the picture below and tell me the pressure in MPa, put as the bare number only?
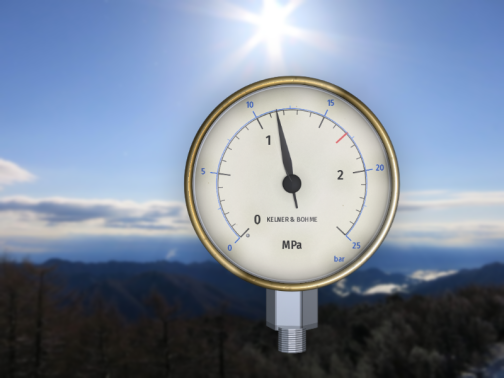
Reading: 1.15
